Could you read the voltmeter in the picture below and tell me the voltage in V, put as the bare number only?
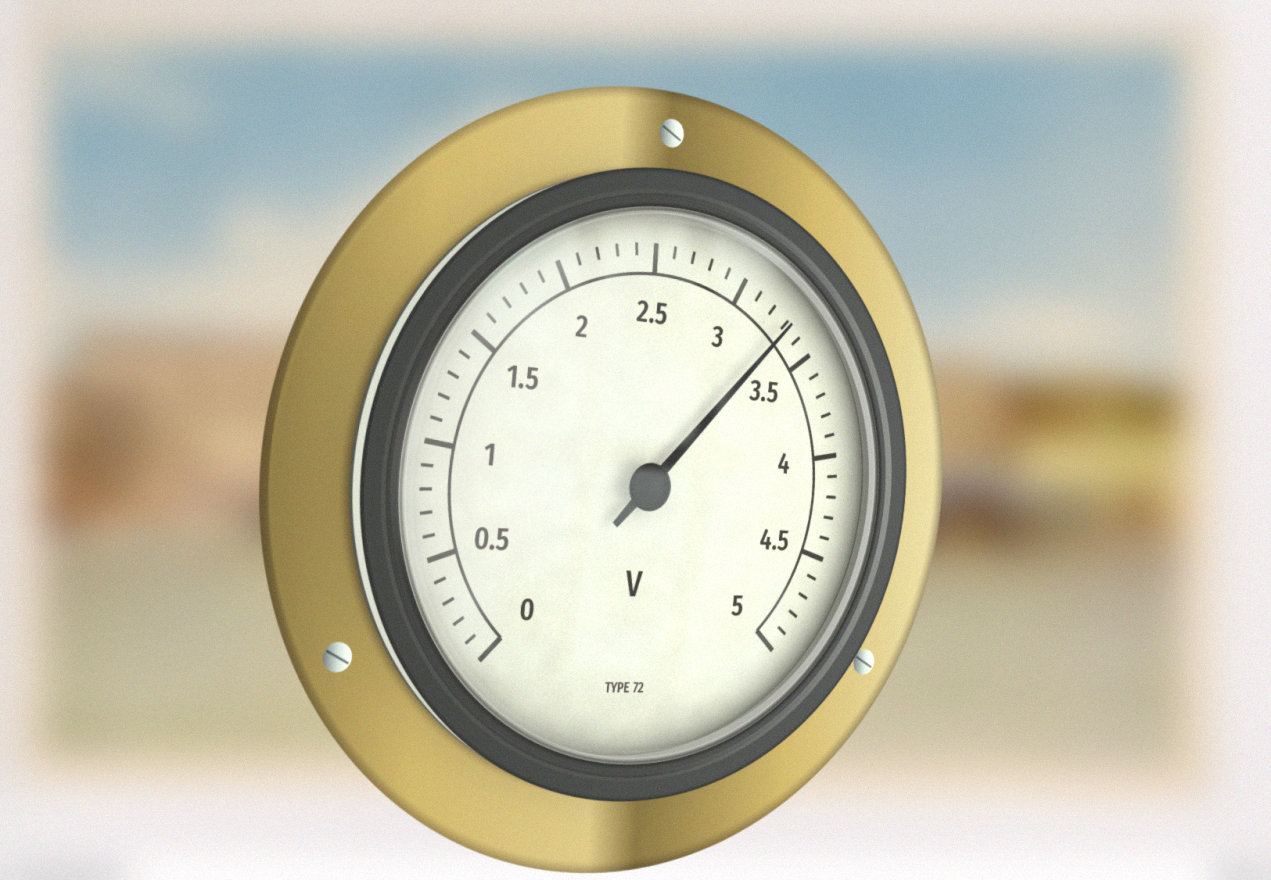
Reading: 3.3
